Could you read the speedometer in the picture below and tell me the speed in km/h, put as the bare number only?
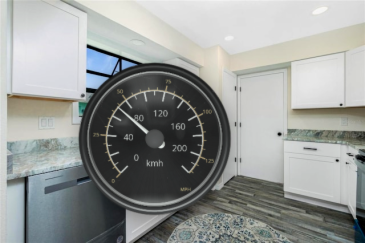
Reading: 70
